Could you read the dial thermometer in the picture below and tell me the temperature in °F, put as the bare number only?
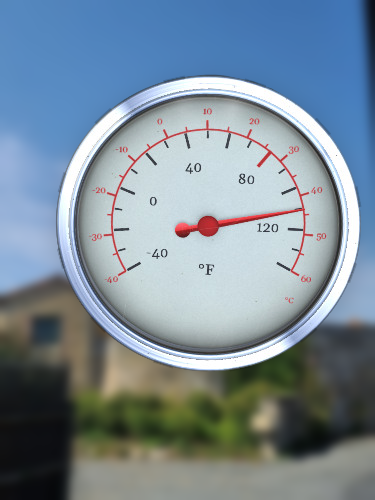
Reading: 110
